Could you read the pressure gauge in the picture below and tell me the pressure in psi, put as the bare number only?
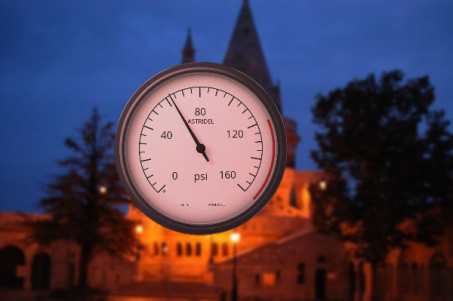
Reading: 62.5
